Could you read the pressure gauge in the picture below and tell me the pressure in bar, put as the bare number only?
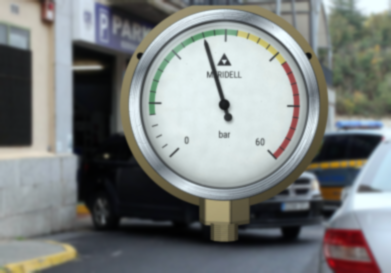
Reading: 26
